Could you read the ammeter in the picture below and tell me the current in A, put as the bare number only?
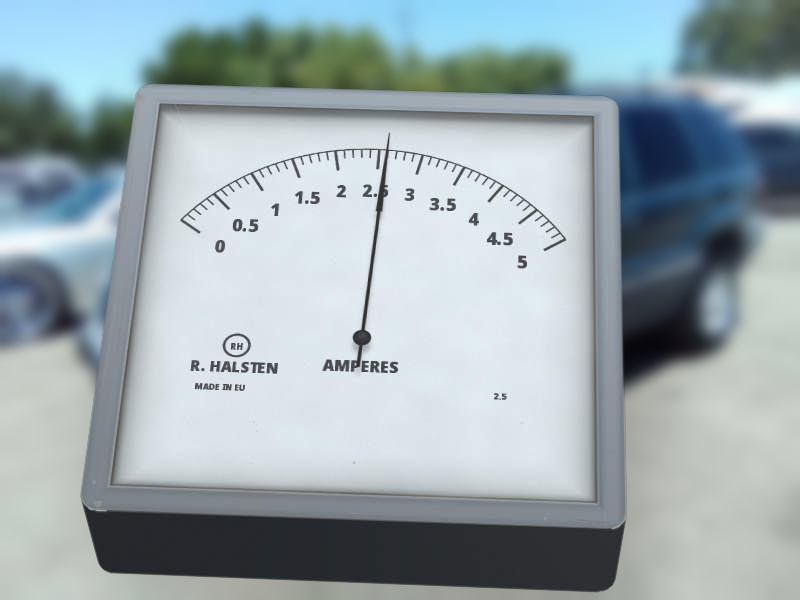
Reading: 2.6
